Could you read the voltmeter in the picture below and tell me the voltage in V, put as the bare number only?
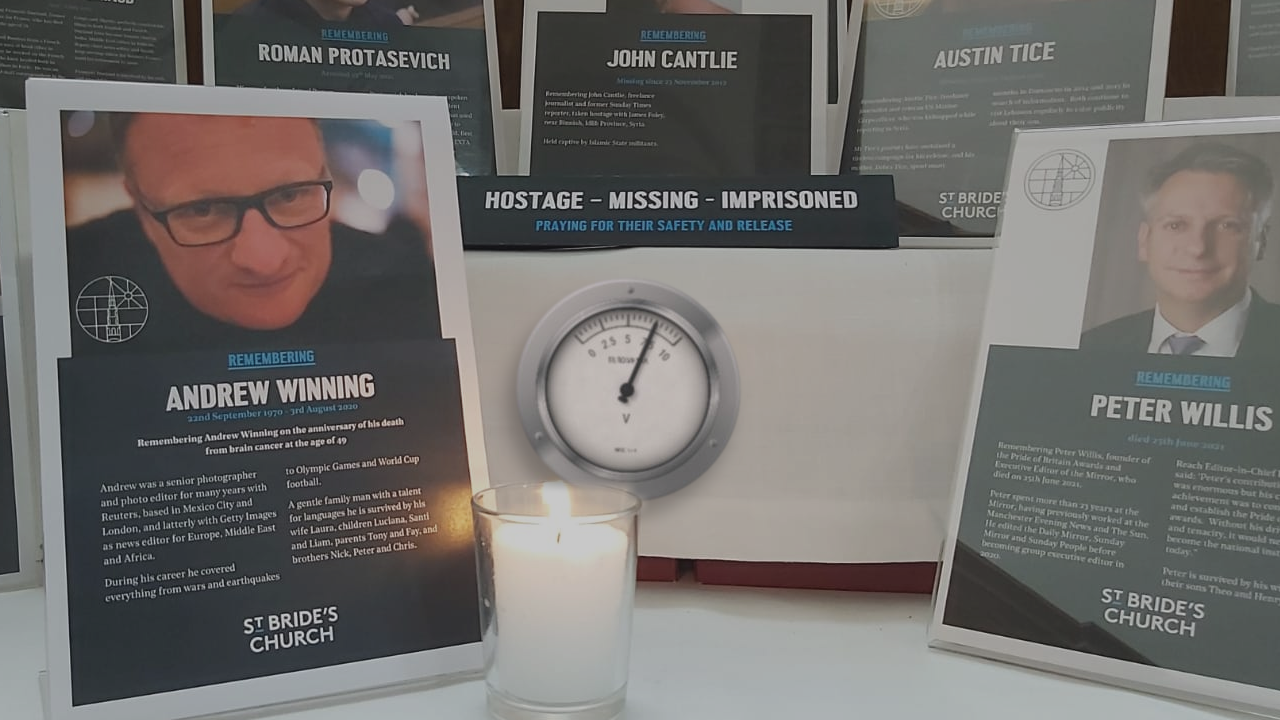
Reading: 7.5
